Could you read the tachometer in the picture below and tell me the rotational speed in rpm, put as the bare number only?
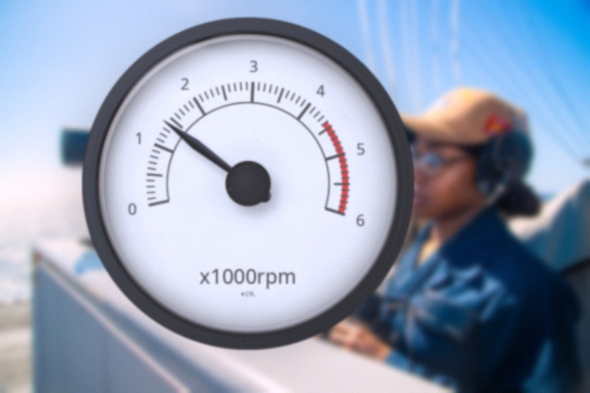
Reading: 1400
